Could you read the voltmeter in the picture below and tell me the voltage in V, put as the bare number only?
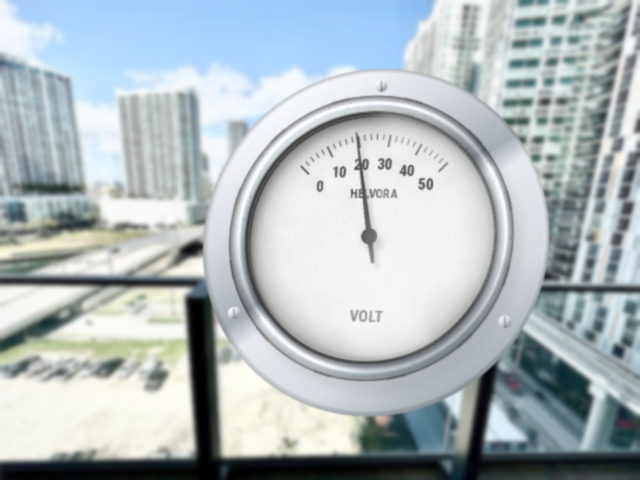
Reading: 20
